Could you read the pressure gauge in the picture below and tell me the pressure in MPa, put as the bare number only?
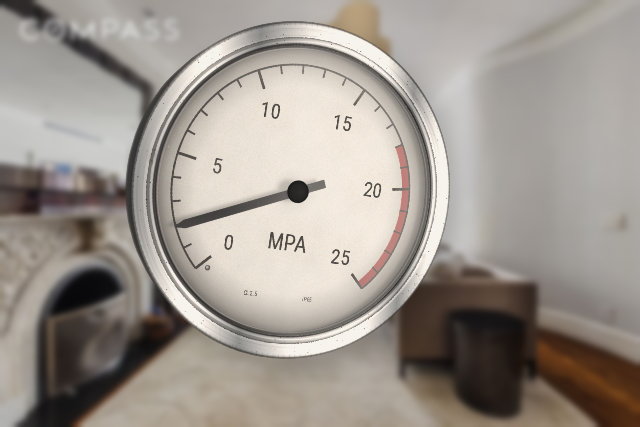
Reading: 2
